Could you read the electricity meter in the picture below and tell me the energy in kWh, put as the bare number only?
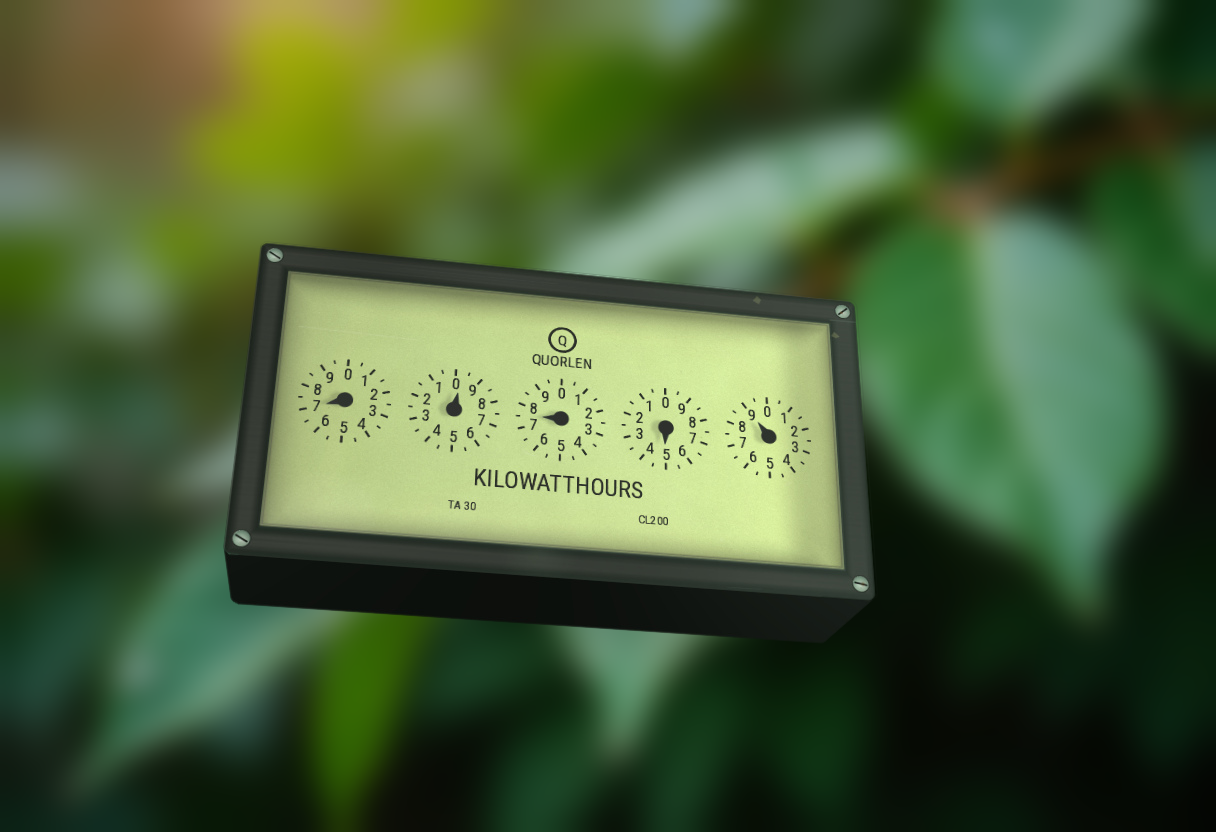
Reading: 69749
